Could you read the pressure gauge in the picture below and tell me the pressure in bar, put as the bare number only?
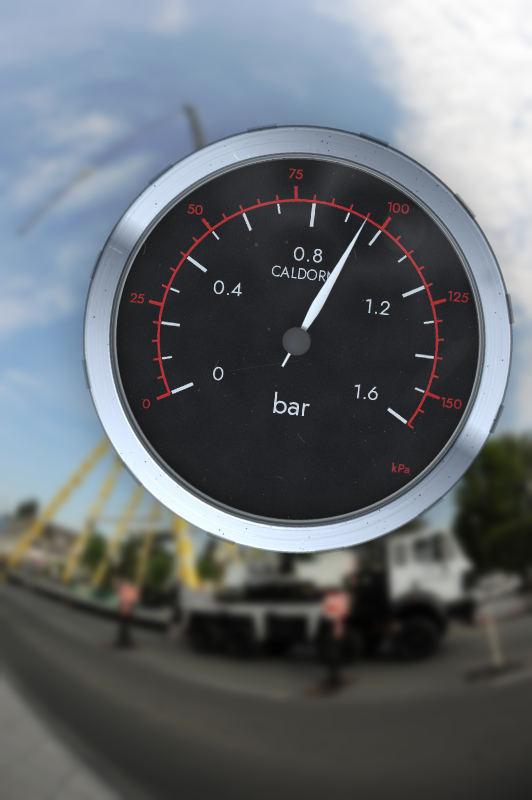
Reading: 0.95
